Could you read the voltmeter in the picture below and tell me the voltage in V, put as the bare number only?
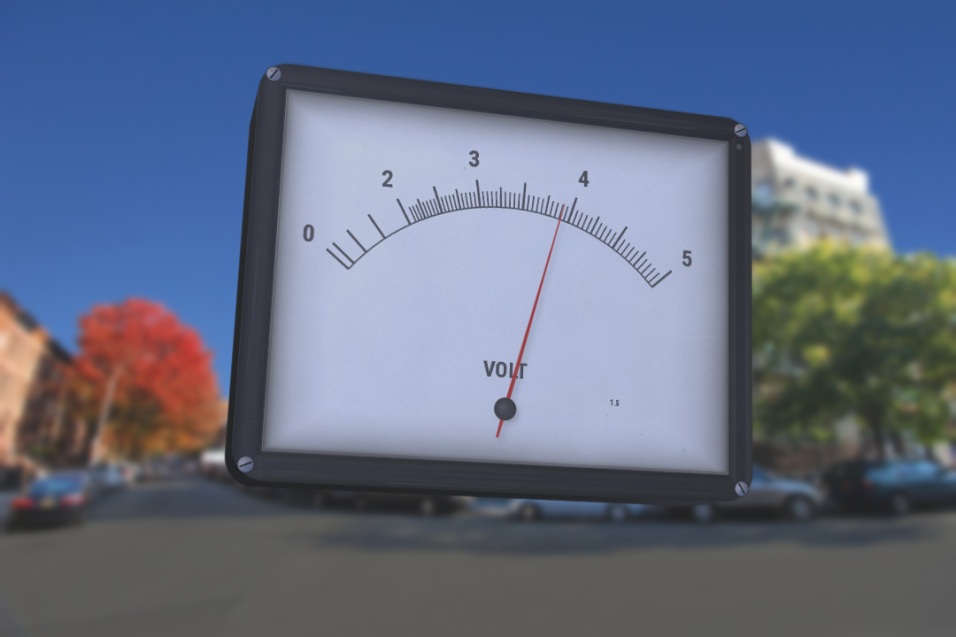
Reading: 3.9
